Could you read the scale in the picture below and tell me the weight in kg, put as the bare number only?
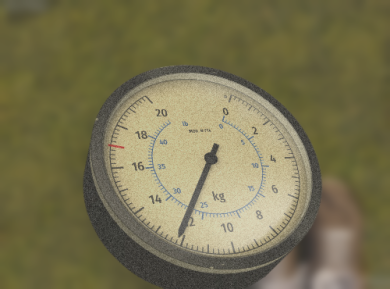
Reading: 12.2
